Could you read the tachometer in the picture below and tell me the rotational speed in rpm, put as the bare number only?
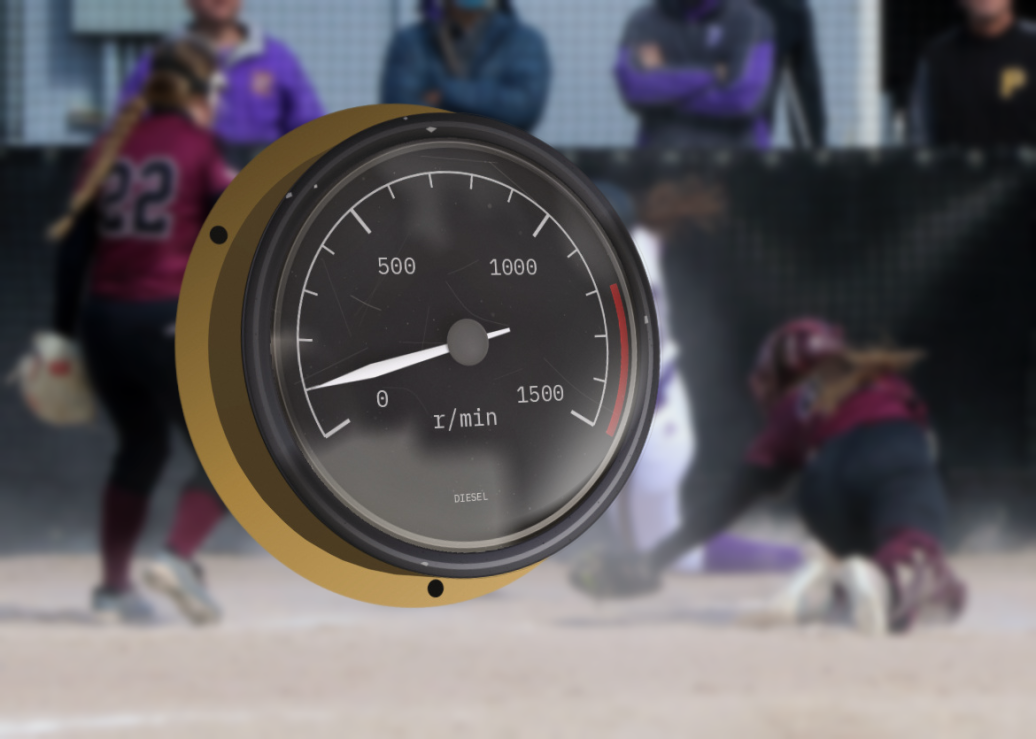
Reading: 100
